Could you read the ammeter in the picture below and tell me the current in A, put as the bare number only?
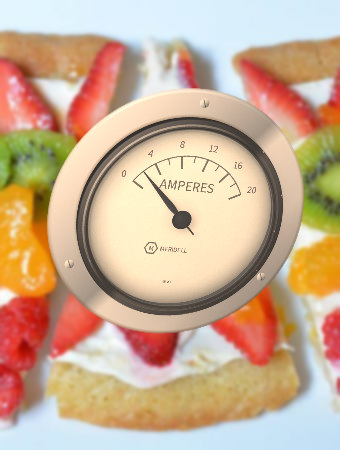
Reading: 2
